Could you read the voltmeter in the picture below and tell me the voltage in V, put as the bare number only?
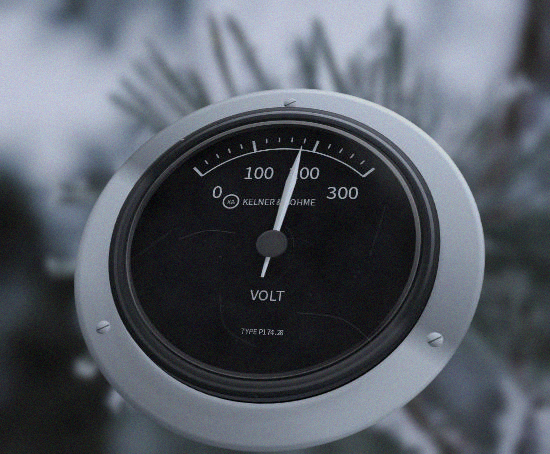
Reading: 180
